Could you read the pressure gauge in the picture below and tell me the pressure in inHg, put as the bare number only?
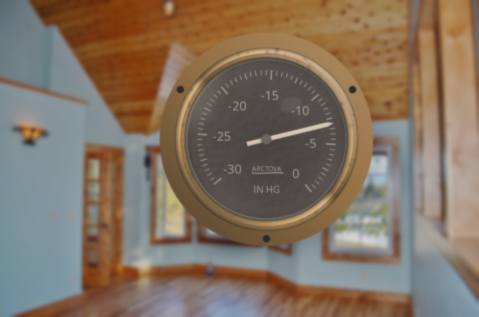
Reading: -7
